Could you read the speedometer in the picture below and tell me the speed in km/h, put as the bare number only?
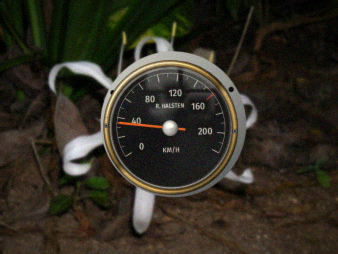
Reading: 35
